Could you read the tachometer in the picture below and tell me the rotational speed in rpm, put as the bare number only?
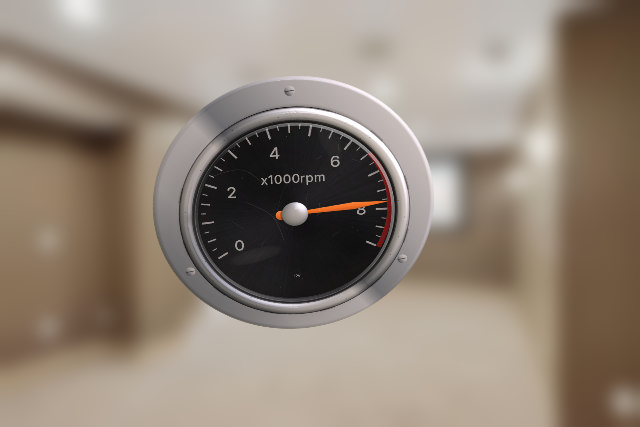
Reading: 7750
